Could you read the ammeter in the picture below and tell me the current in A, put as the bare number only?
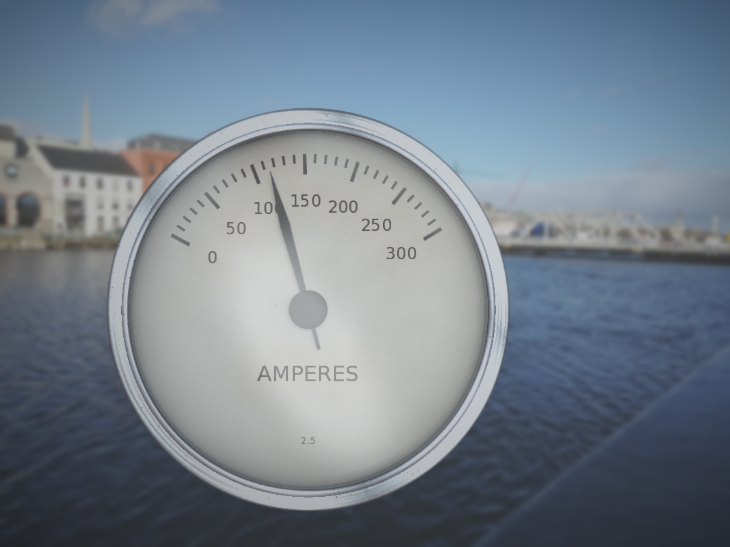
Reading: 115
